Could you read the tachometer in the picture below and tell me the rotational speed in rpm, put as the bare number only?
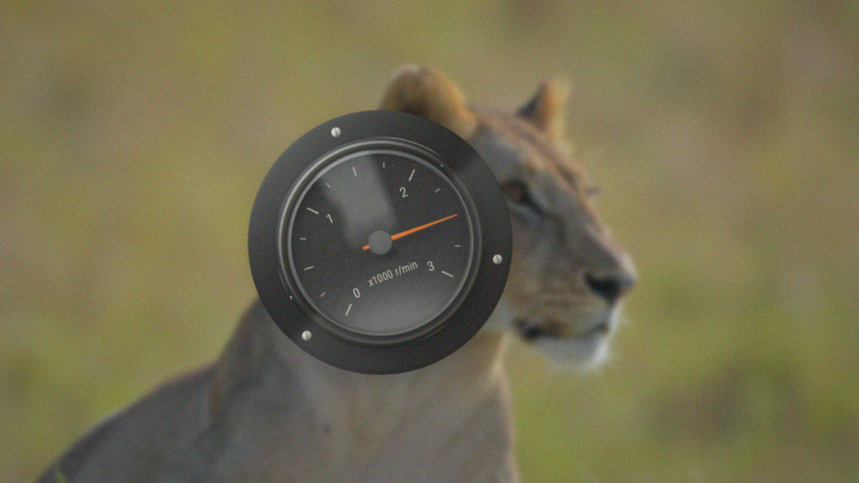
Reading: 2500
